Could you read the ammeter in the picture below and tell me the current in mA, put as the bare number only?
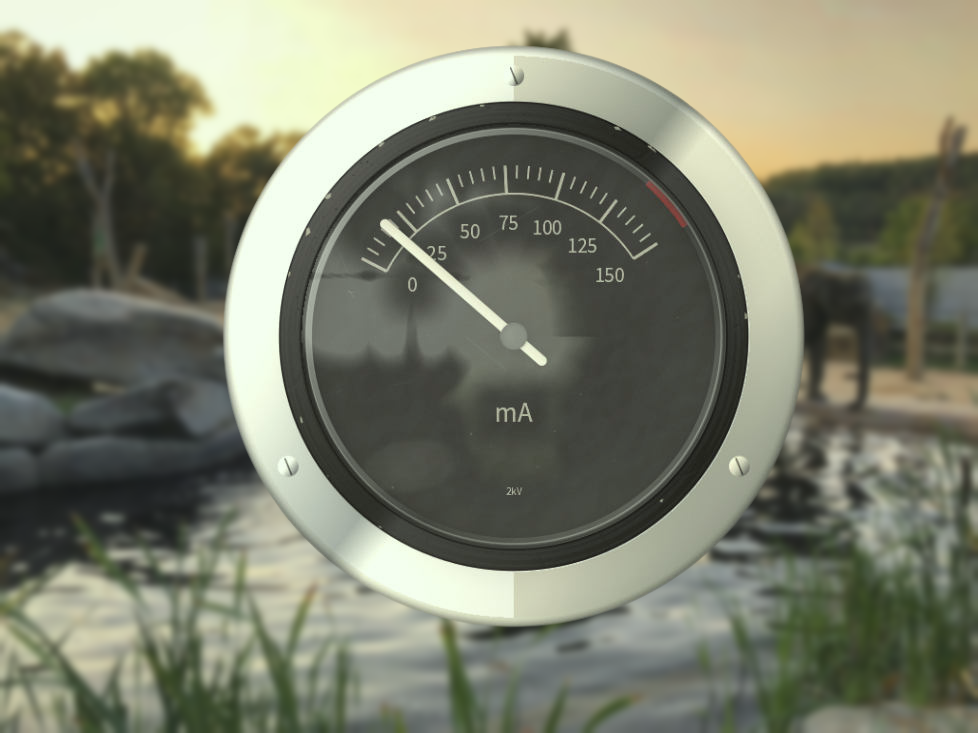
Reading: 17.5
